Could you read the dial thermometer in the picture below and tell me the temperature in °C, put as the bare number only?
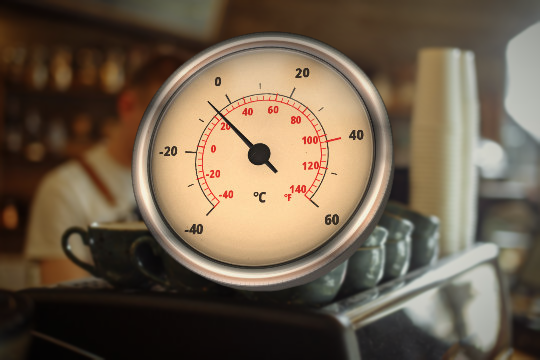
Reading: -5
